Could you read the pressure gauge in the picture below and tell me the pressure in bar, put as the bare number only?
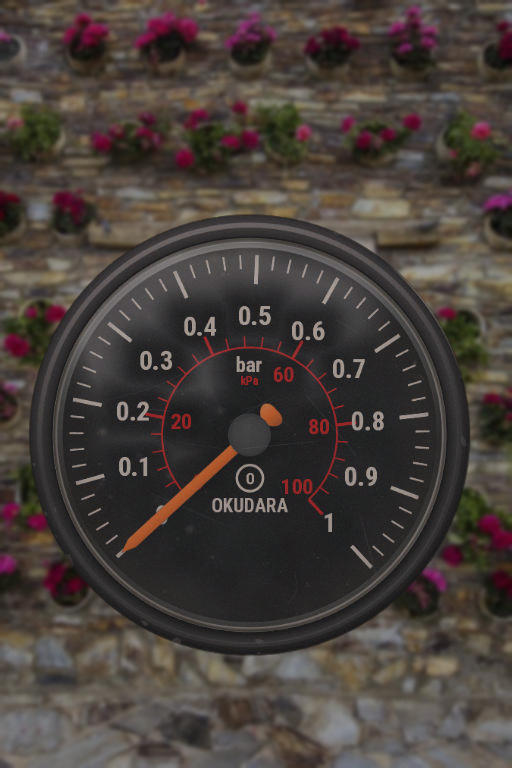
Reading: 0
